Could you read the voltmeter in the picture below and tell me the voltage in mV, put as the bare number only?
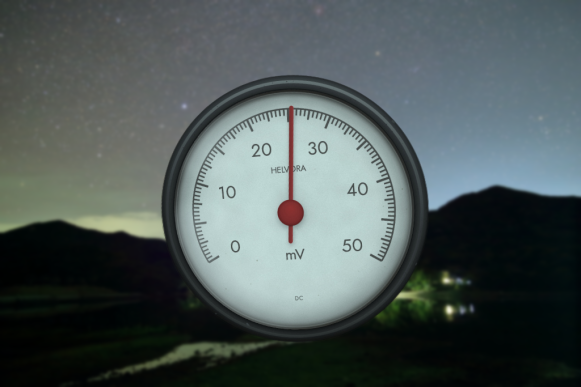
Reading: 25.5
